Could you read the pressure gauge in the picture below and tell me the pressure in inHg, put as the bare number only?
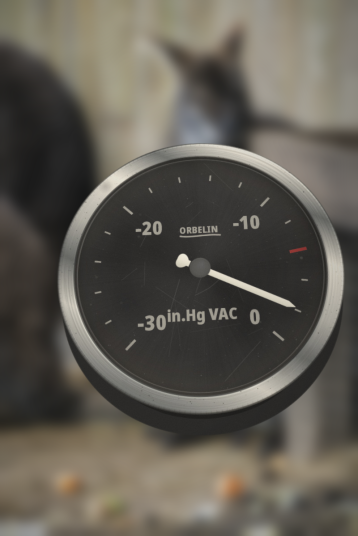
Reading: -2
